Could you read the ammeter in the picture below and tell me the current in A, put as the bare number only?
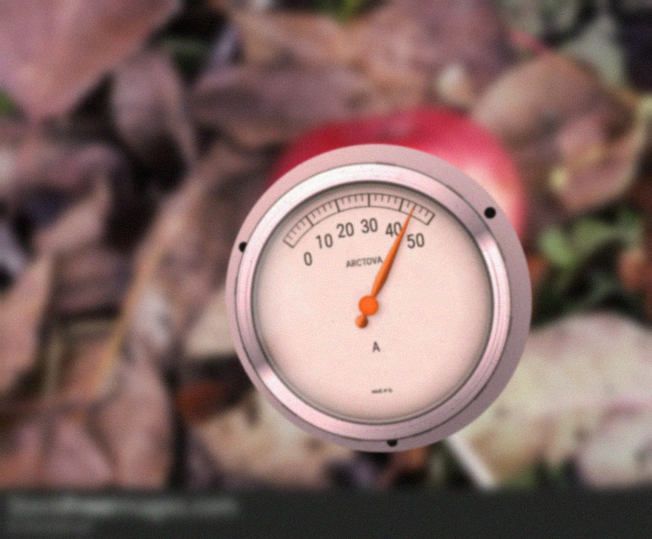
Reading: 44
